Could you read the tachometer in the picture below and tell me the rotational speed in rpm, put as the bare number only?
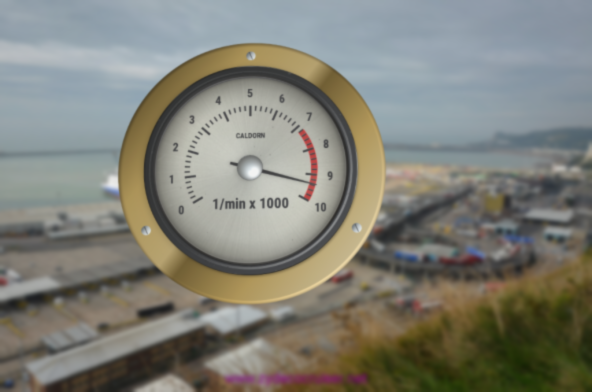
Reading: 9400
